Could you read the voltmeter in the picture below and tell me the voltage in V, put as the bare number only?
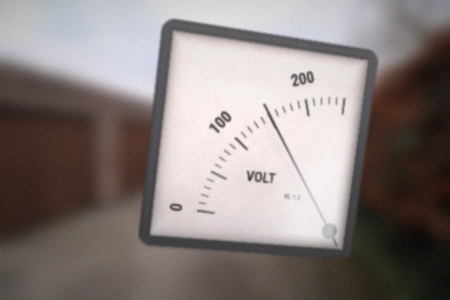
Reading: 150
